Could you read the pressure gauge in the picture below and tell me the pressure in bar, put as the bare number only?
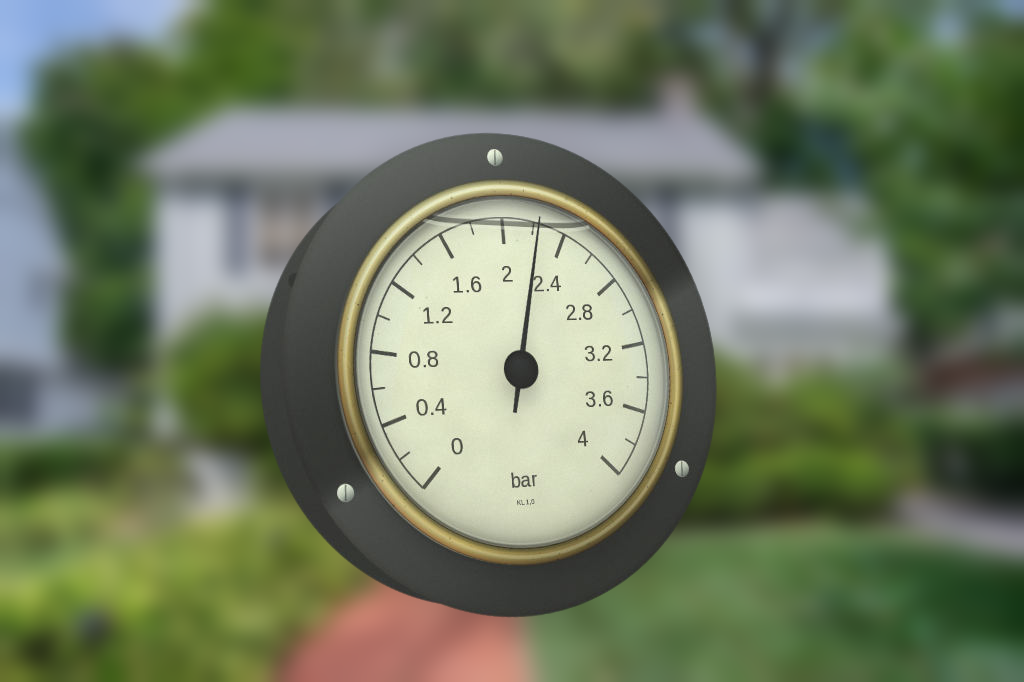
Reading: 2.2
